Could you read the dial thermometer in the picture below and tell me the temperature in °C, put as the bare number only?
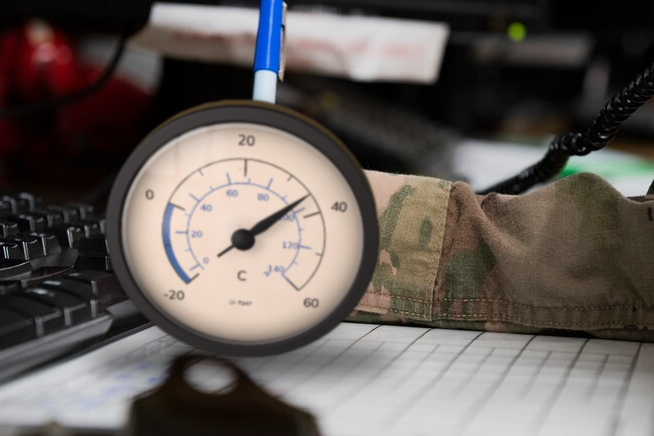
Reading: 35
